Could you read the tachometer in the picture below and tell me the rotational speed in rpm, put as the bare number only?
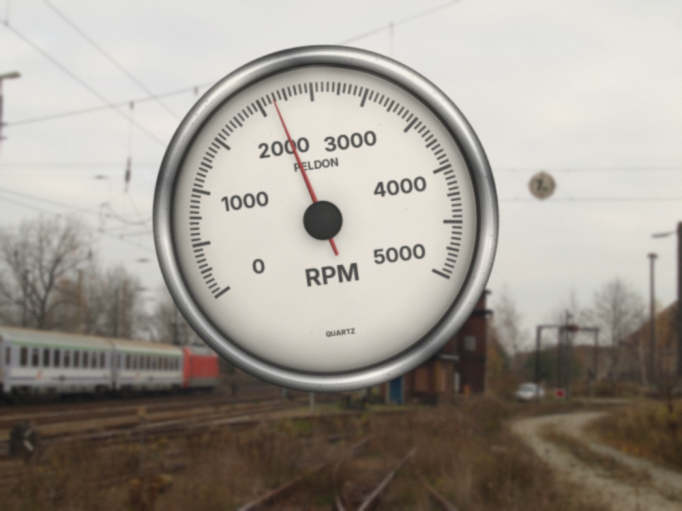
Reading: 2150
